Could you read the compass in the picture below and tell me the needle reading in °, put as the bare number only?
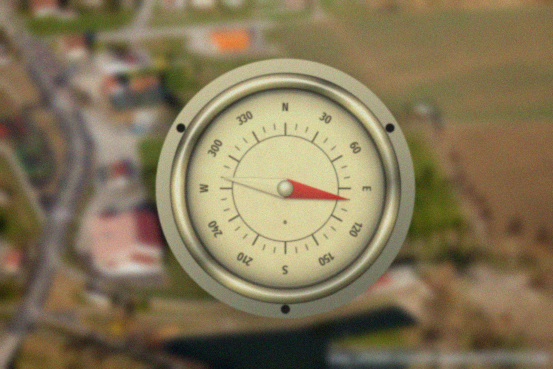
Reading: 100
